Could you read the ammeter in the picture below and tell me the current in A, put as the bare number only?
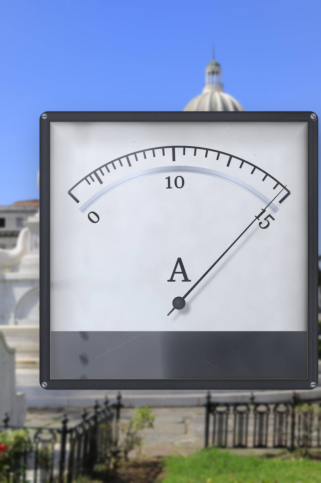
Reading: 14.75
